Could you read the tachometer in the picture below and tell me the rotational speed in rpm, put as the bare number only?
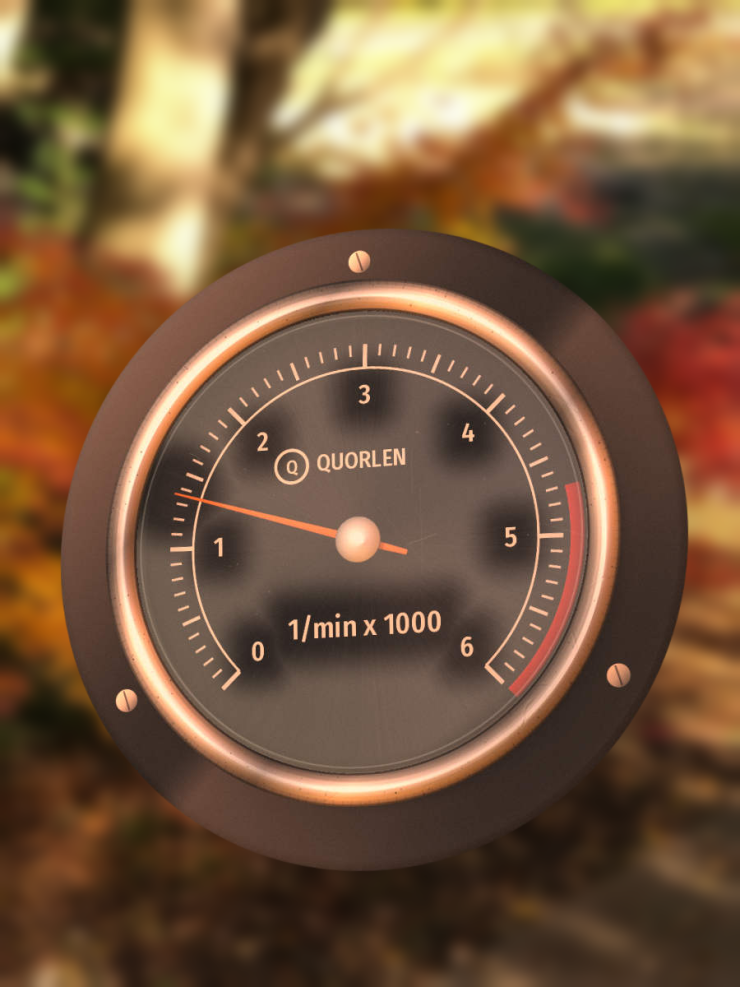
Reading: 1350
